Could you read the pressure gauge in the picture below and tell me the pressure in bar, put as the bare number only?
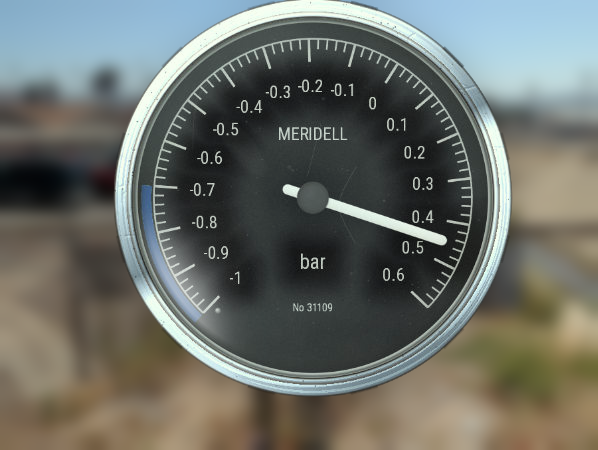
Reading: 0.45
